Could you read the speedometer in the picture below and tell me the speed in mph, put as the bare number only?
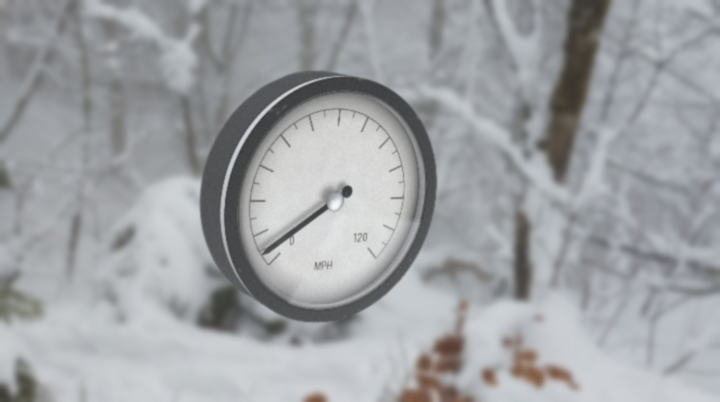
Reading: 5
